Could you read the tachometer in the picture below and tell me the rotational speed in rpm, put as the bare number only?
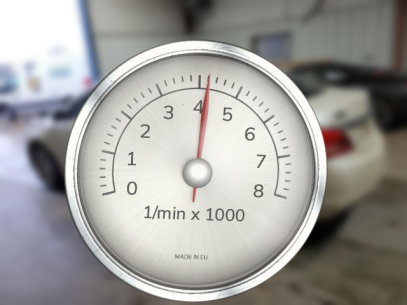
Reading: 4200
